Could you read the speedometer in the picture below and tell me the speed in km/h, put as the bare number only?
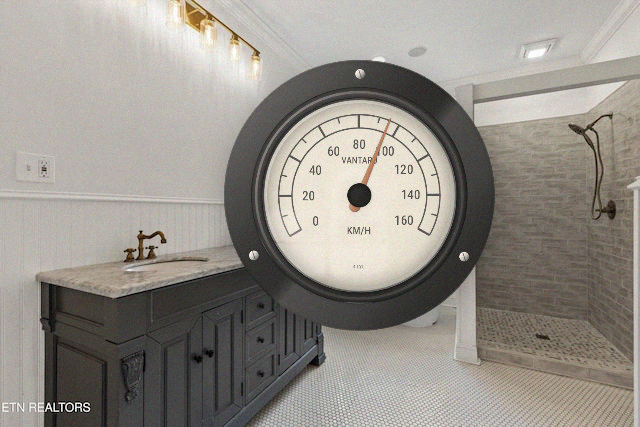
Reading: 95
